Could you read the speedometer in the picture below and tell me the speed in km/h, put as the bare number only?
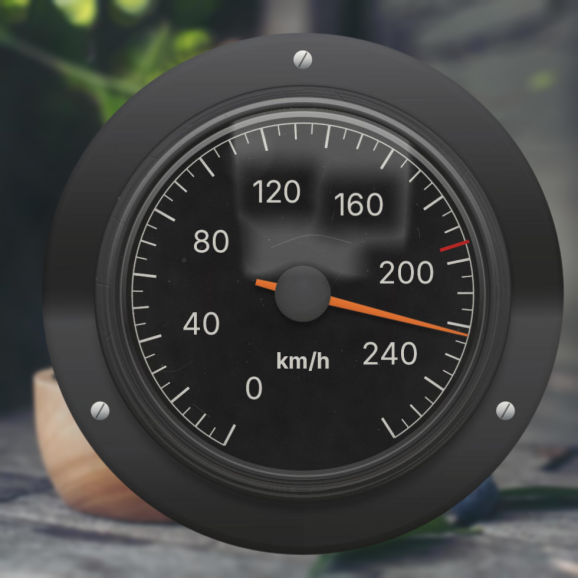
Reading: 222.5
